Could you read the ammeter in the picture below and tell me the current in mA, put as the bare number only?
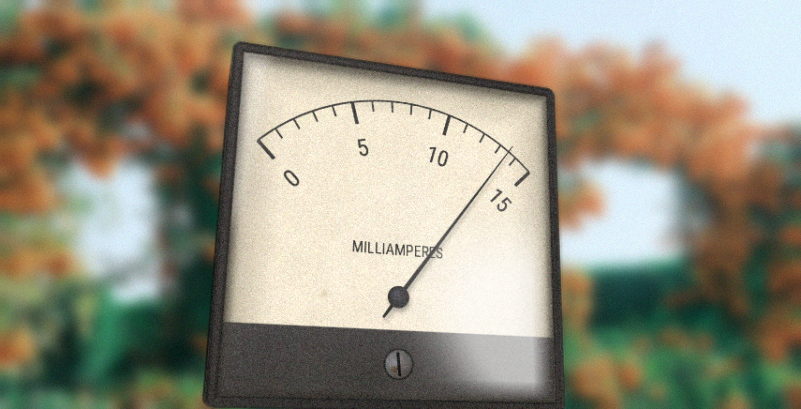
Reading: 13.5
